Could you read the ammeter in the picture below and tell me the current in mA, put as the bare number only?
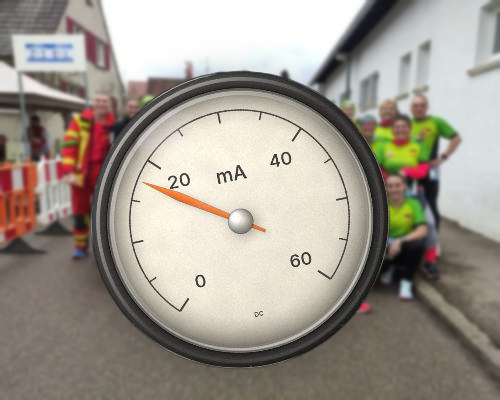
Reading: 17.5
